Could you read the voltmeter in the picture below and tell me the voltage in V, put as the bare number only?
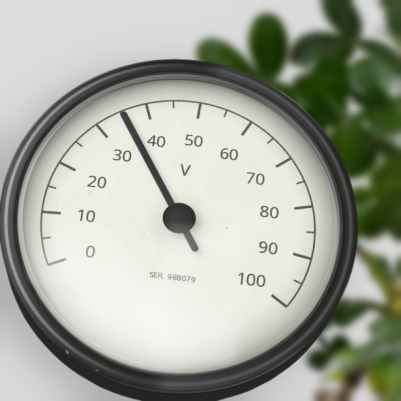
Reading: 35
